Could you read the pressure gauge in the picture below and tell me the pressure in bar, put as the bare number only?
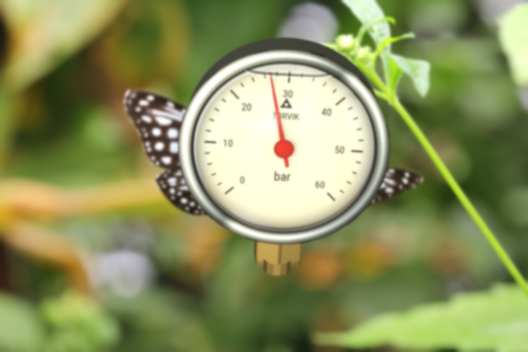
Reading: 27
